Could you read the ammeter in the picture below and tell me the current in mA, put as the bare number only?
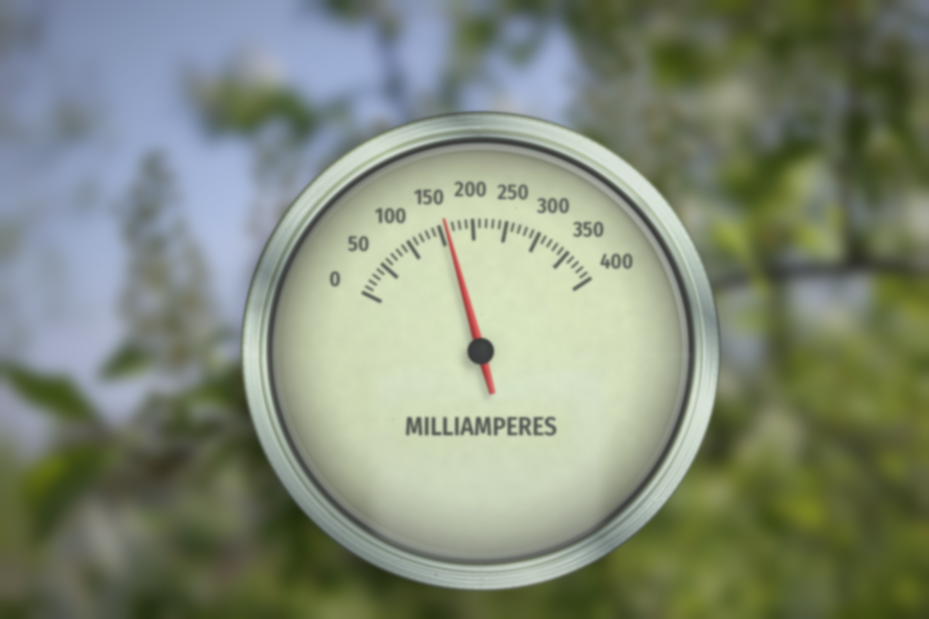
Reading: 160
